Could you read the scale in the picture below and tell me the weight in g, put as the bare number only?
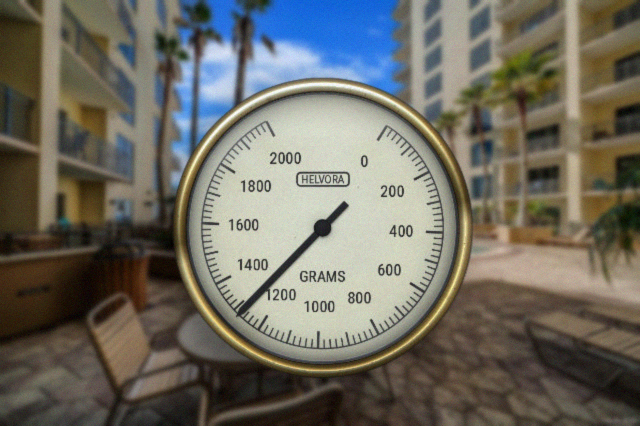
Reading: 1280
